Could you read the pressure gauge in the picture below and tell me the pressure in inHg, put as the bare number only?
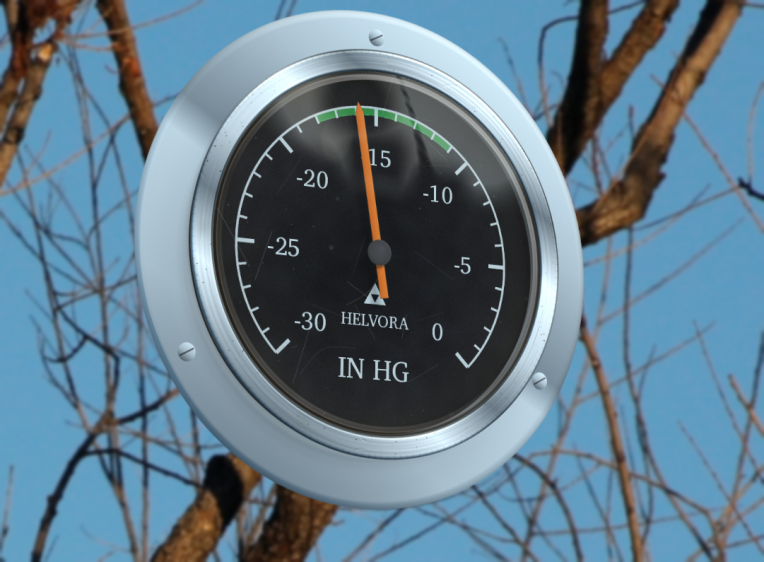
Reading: -16
